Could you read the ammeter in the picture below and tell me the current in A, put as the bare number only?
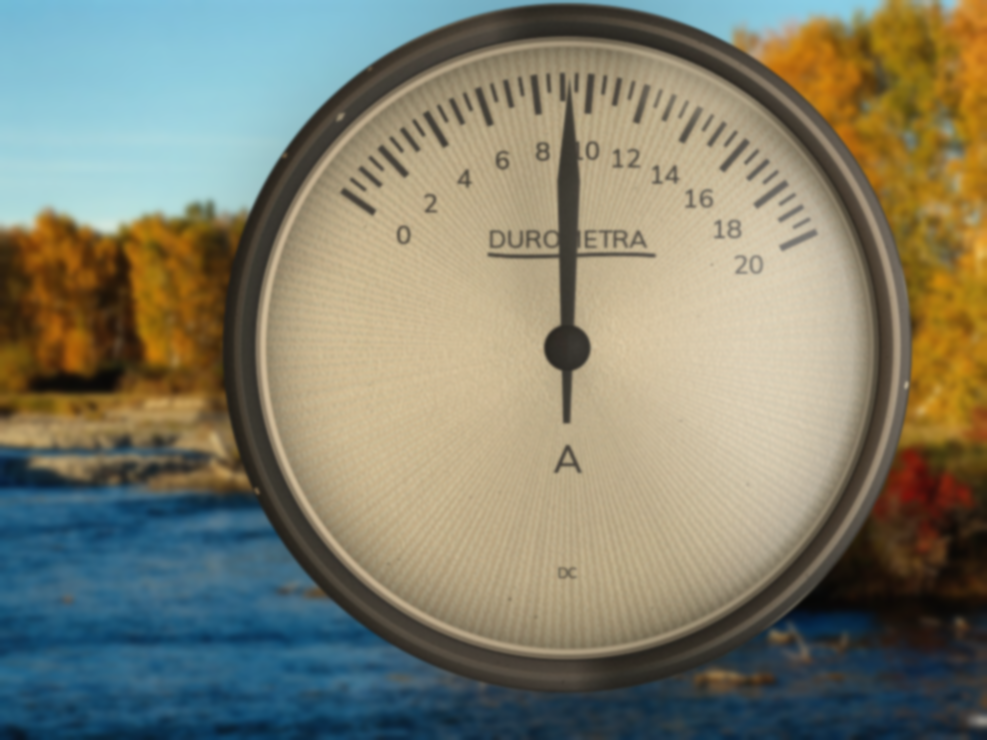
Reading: 9.25
